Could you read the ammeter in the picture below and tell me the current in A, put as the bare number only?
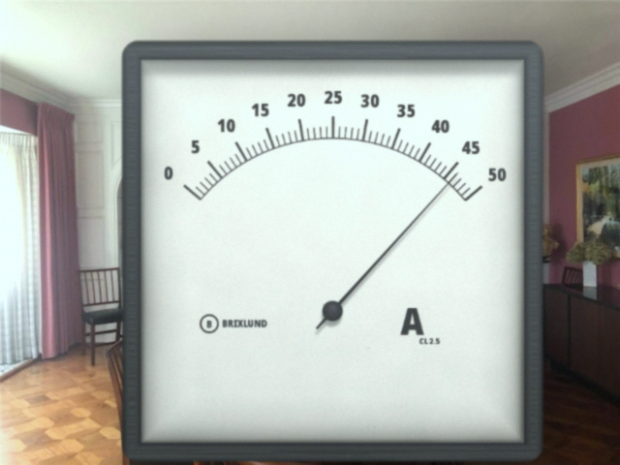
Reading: 46
